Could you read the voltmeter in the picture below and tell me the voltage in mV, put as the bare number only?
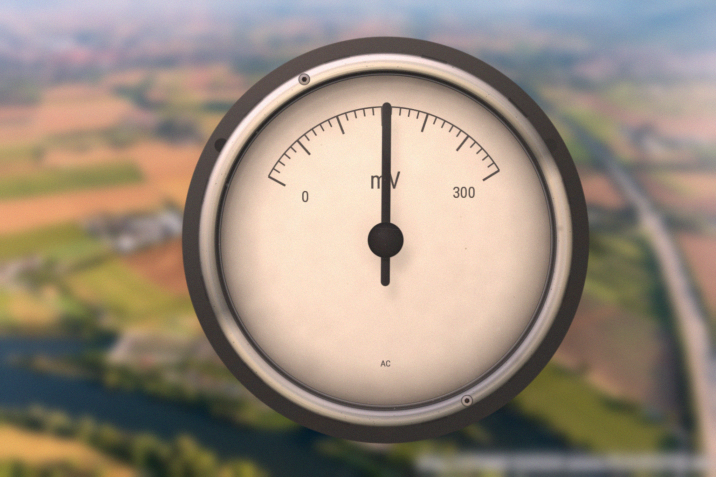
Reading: 155
